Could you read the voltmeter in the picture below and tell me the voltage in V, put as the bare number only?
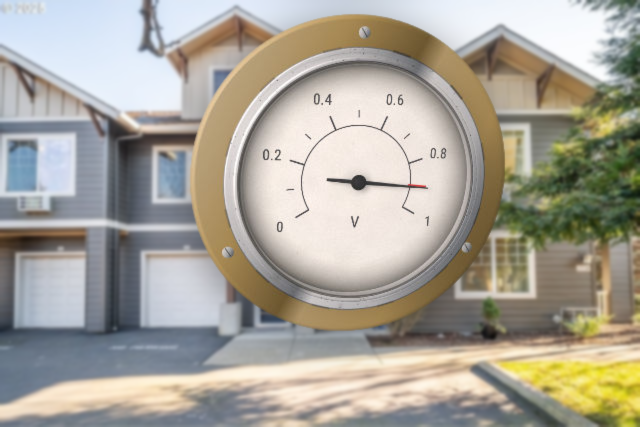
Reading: 0.9
